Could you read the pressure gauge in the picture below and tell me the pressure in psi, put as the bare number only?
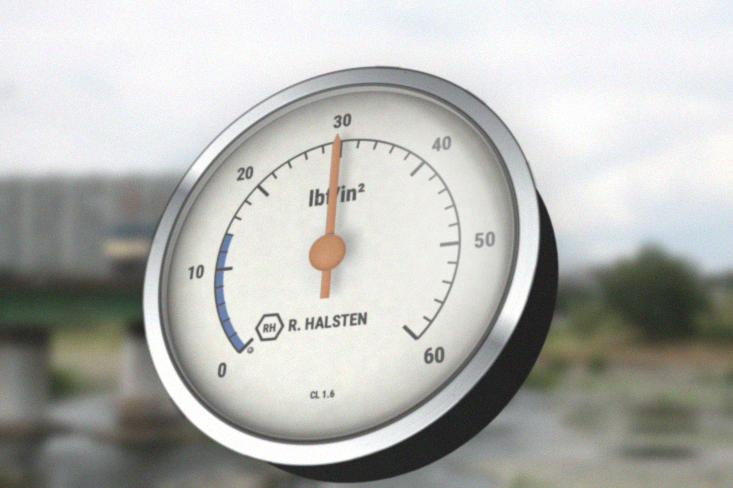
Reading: 30
